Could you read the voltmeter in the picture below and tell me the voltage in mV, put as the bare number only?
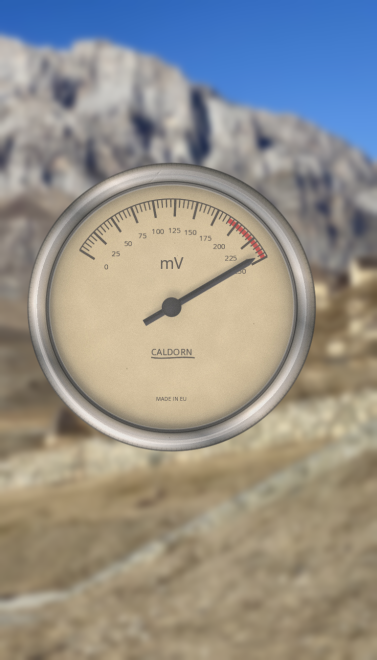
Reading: 245
